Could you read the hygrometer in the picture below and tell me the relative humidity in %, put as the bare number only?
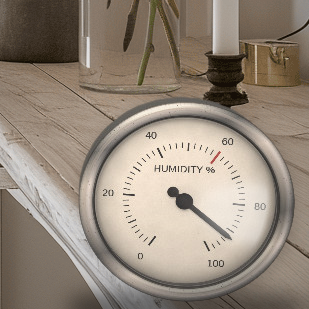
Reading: 92
